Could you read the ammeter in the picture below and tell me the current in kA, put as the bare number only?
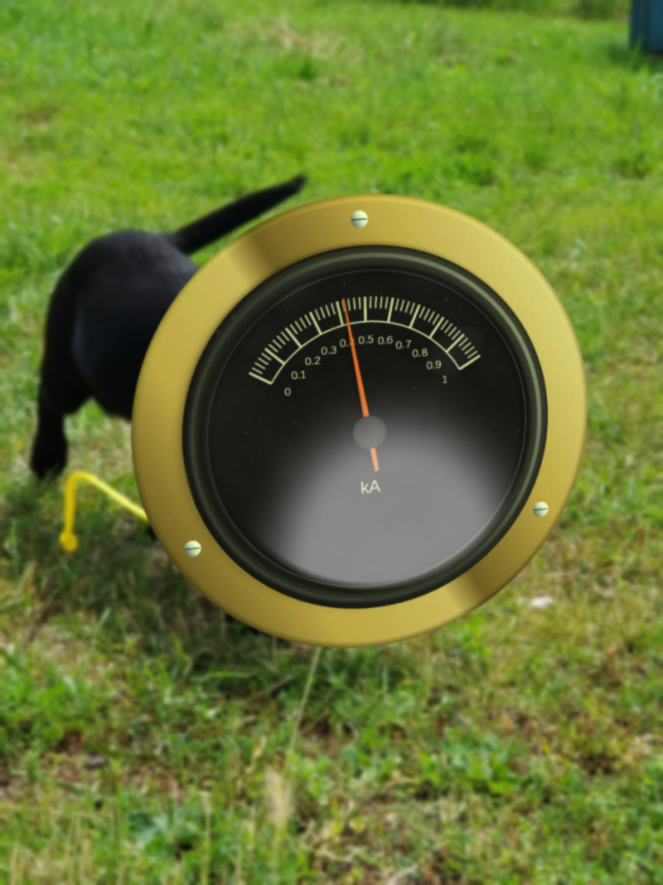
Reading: 0.42
